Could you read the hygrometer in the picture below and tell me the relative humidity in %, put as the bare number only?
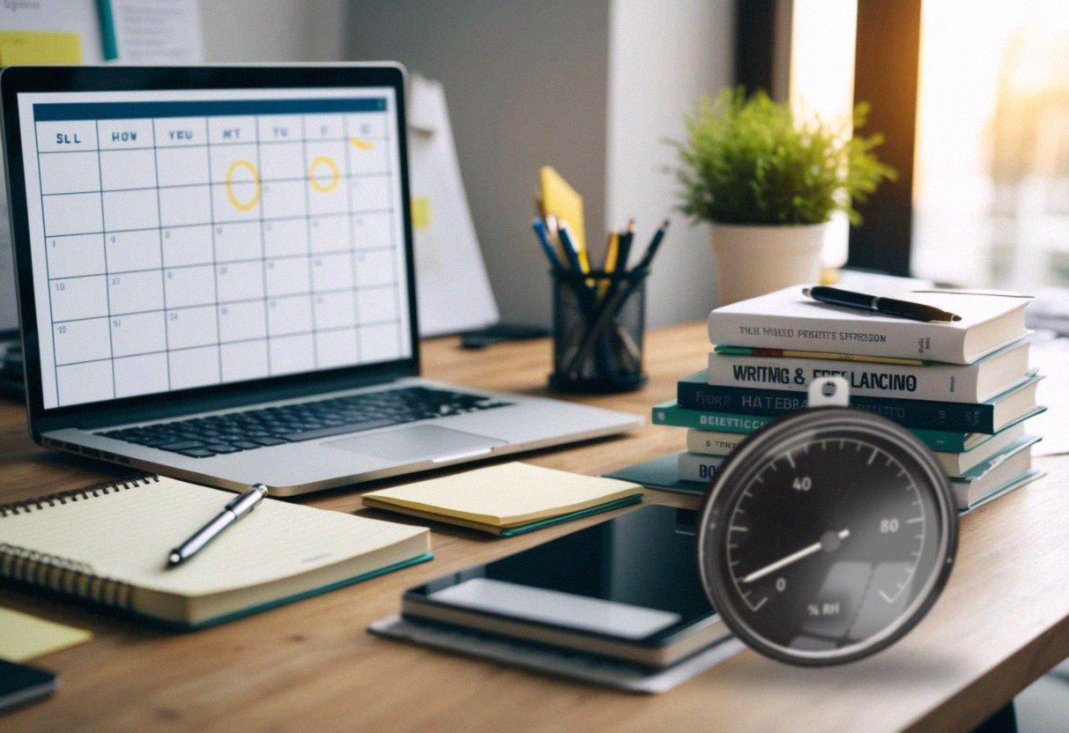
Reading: 8
